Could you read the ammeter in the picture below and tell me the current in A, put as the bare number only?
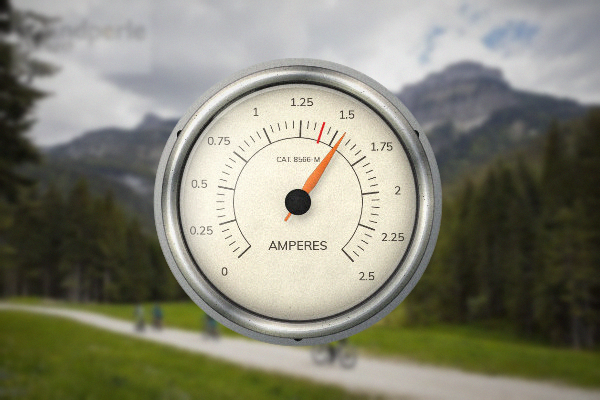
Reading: 1.55
